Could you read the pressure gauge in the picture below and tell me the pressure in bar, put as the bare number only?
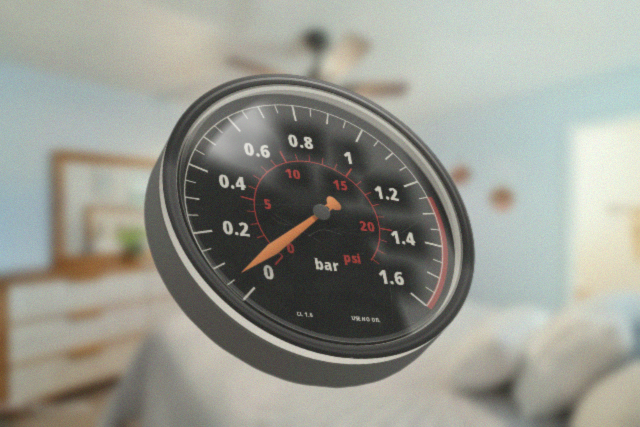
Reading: 0.05
